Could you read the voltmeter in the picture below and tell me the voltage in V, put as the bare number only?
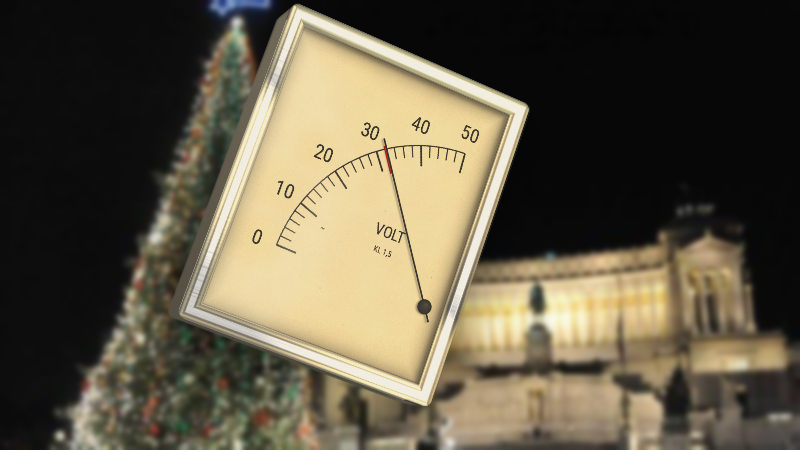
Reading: 32
